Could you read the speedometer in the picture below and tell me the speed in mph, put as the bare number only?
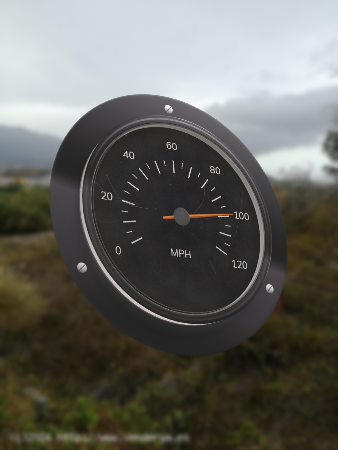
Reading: 100
